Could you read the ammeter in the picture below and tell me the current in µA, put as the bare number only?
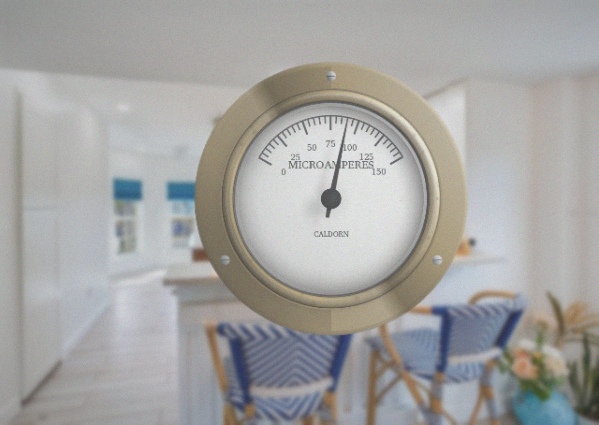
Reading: 90
